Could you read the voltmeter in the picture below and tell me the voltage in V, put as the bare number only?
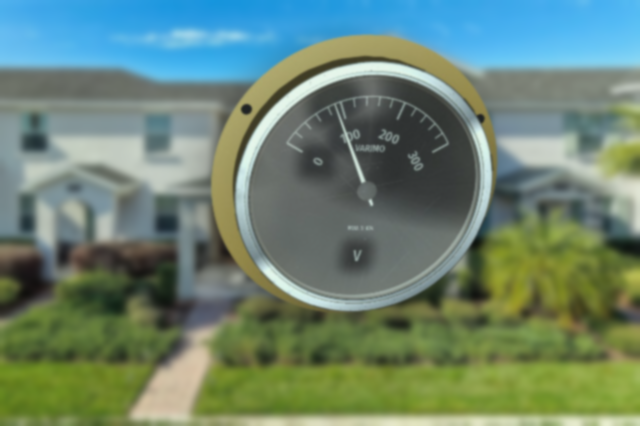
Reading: 90
